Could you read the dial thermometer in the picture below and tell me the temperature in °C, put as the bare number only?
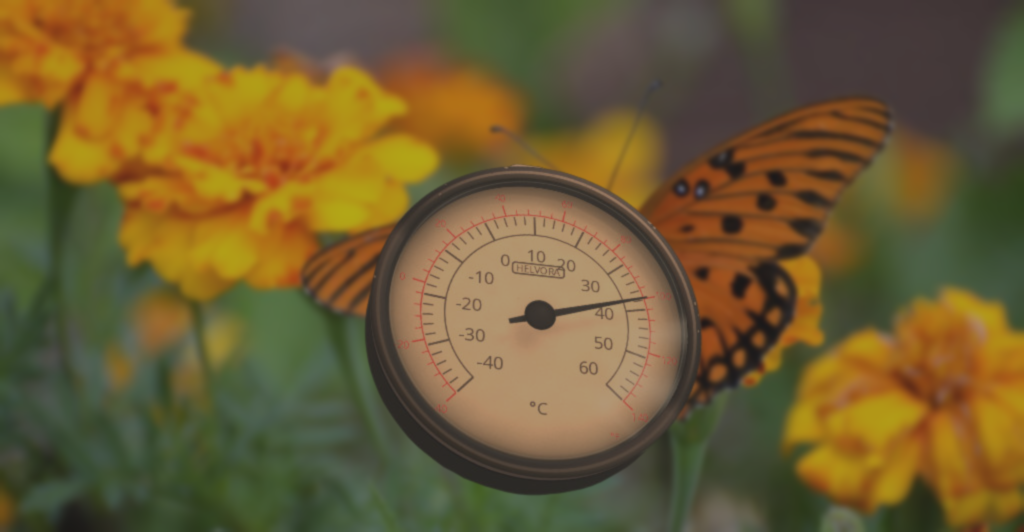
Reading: 38
